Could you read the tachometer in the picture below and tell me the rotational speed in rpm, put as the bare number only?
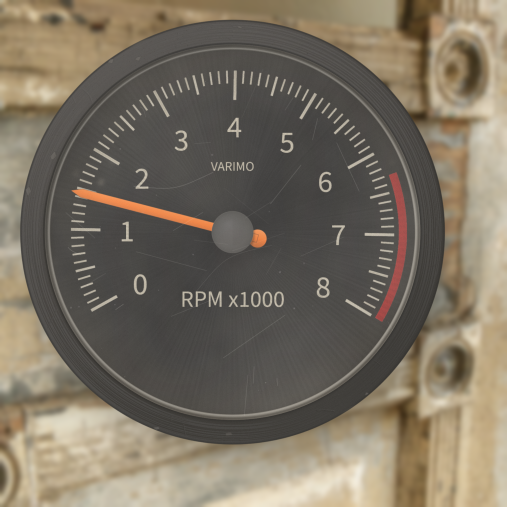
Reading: 1450
